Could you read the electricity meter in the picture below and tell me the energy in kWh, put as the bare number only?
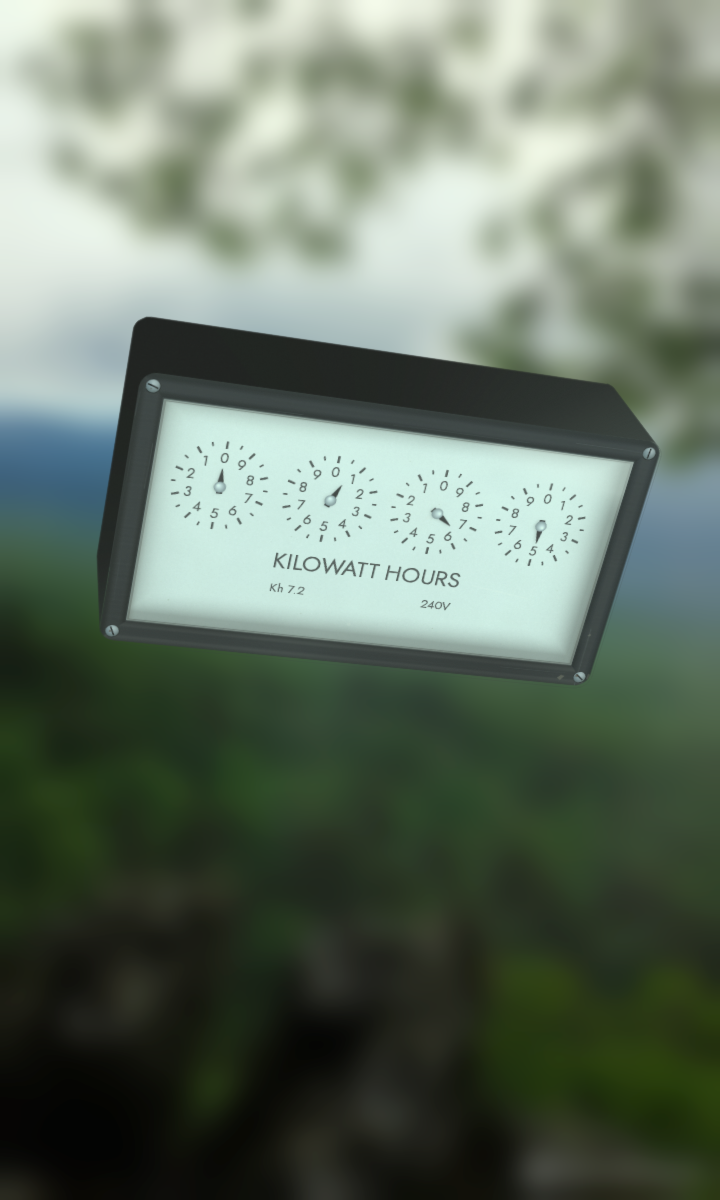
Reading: 65
